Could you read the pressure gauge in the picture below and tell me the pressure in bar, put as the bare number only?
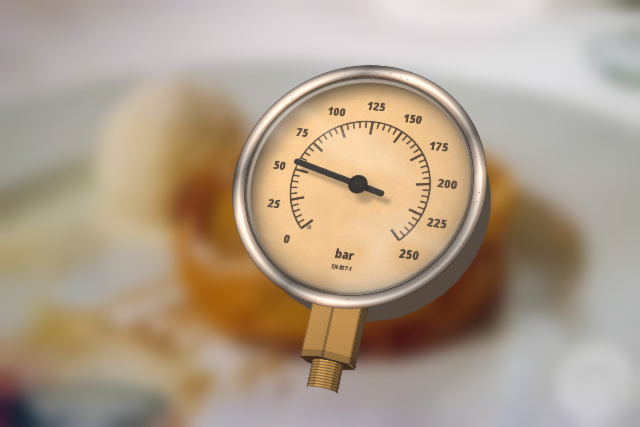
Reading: 55
